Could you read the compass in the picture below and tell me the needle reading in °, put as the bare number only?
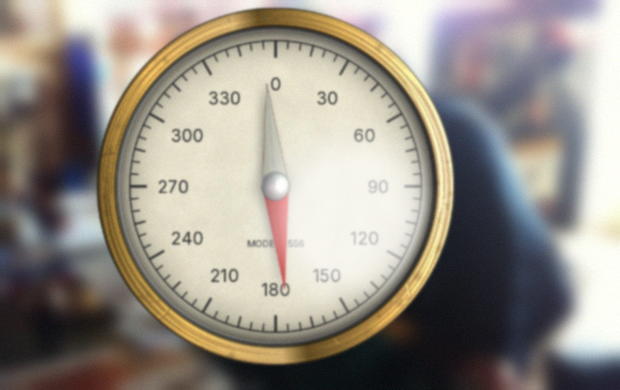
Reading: 175
